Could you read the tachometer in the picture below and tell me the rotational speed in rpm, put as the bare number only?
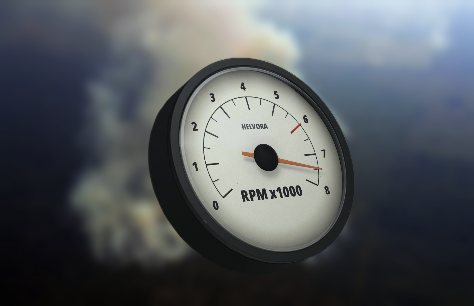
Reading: 7500
